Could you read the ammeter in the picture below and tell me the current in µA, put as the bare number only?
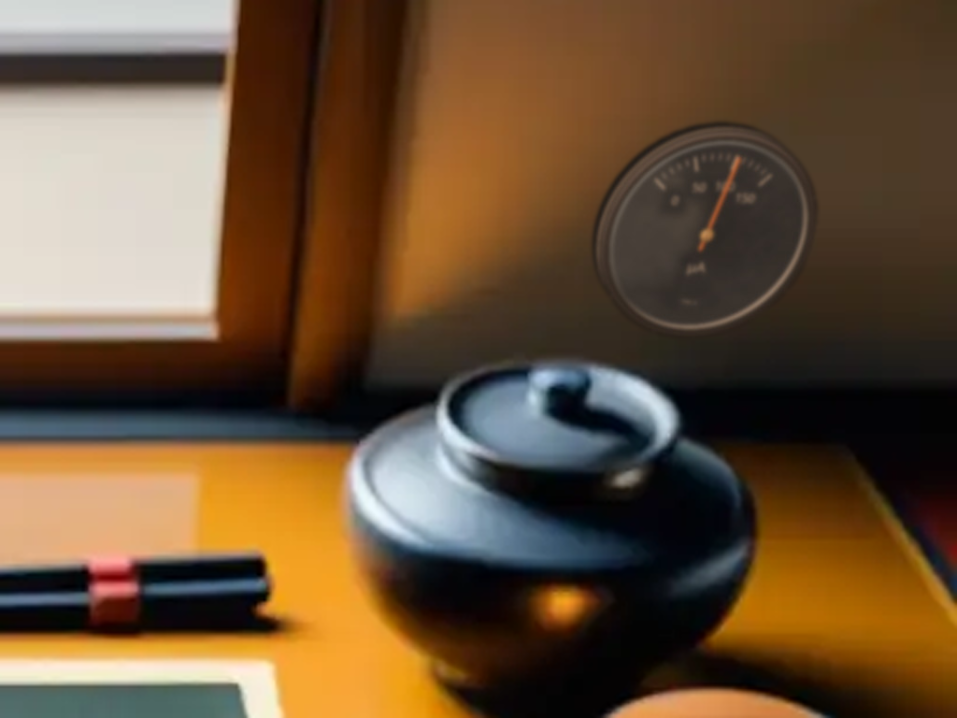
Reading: 100
